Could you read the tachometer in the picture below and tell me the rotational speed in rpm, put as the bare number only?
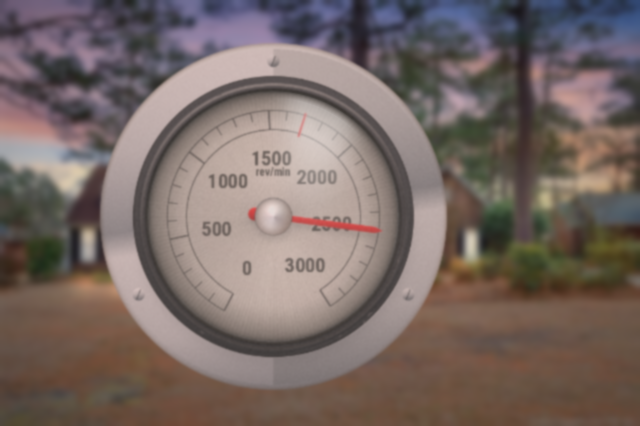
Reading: 2500
